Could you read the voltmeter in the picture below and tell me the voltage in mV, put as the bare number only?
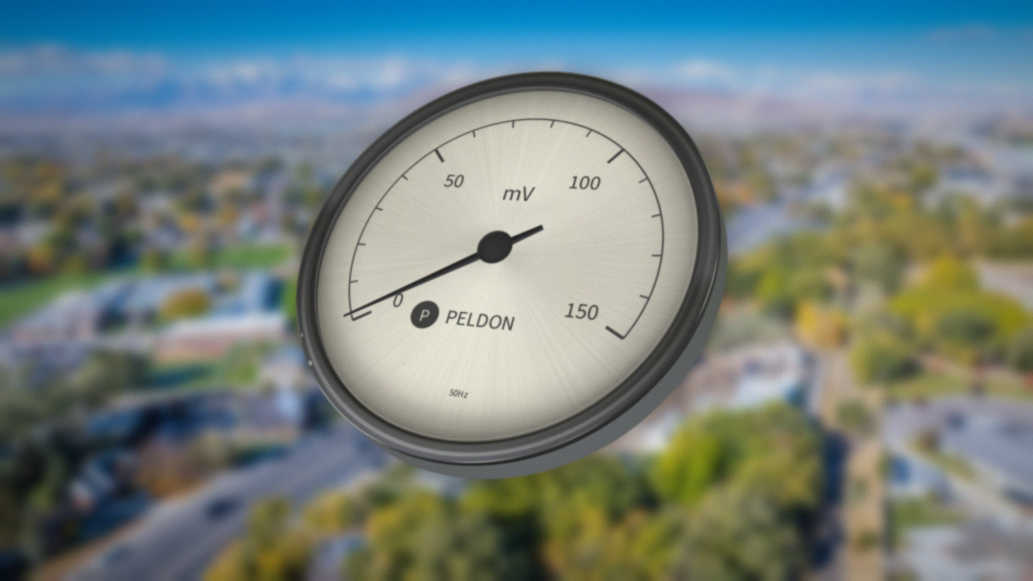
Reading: 0
